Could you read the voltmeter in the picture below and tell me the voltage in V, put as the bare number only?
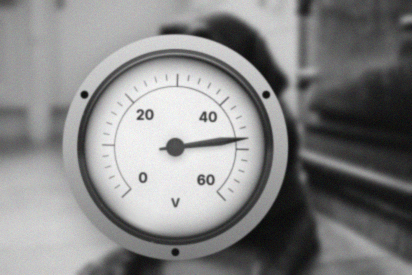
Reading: 48
